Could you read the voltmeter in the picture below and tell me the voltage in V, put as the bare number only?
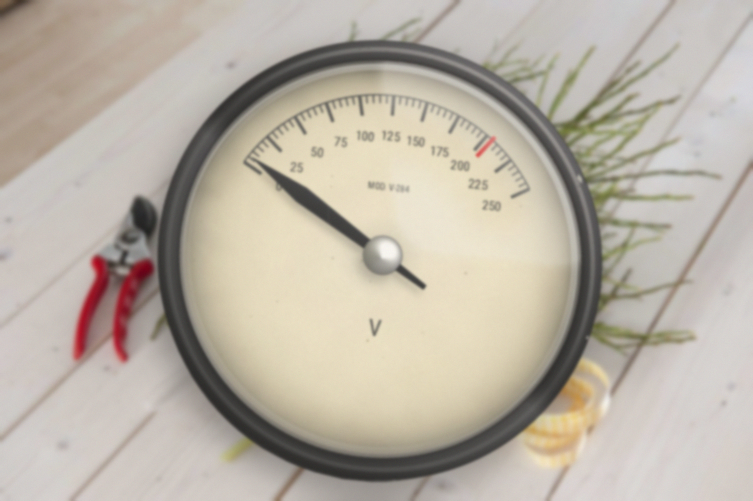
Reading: 5
